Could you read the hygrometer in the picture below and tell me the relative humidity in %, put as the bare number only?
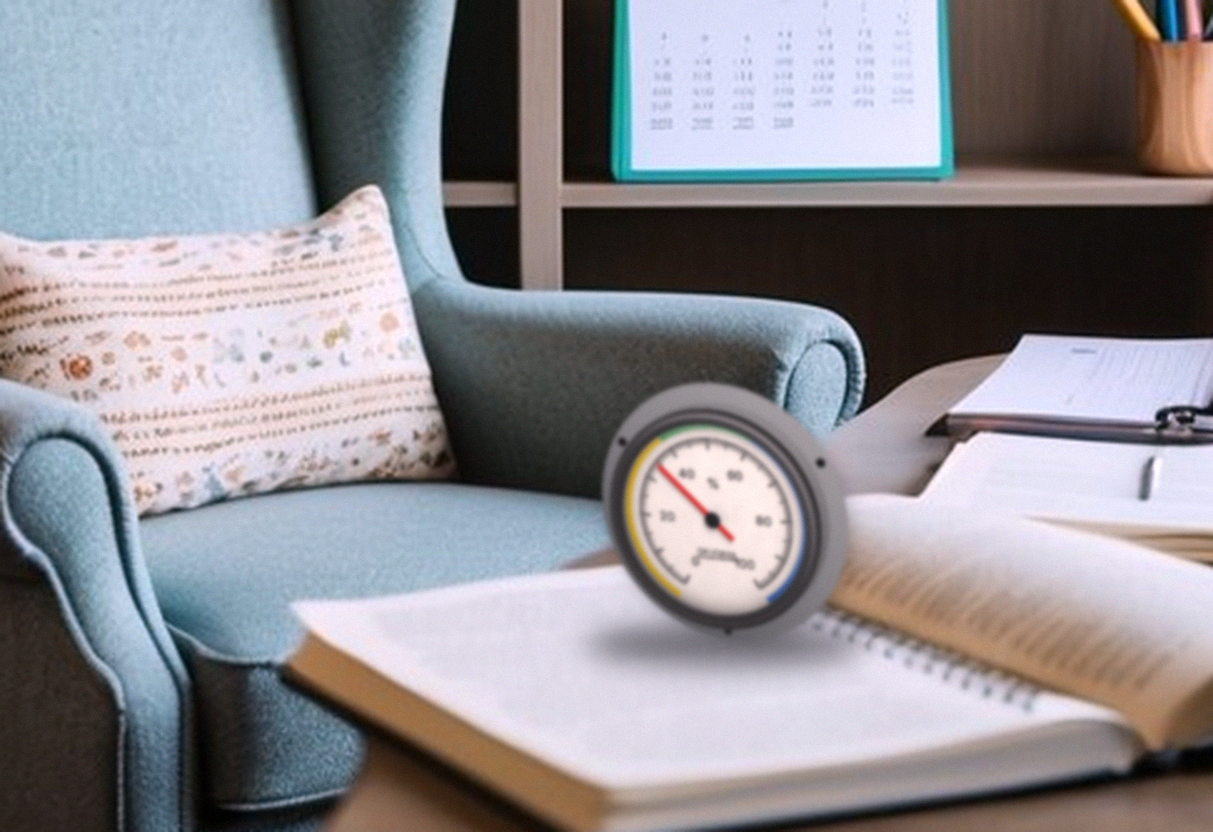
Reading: 35
